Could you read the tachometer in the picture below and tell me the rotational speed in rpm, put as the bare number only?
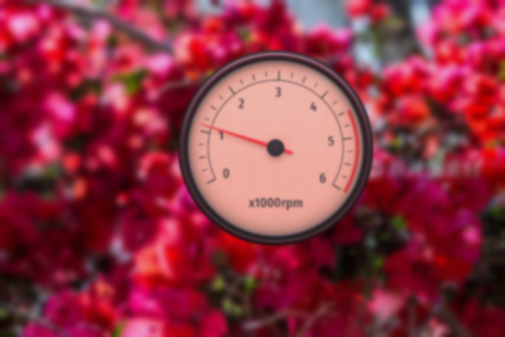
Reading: 1125
